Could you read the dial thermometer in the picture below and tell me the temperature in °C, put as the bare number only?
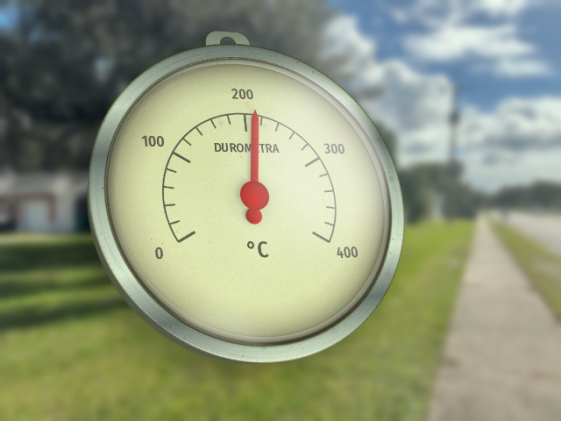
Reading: 210
